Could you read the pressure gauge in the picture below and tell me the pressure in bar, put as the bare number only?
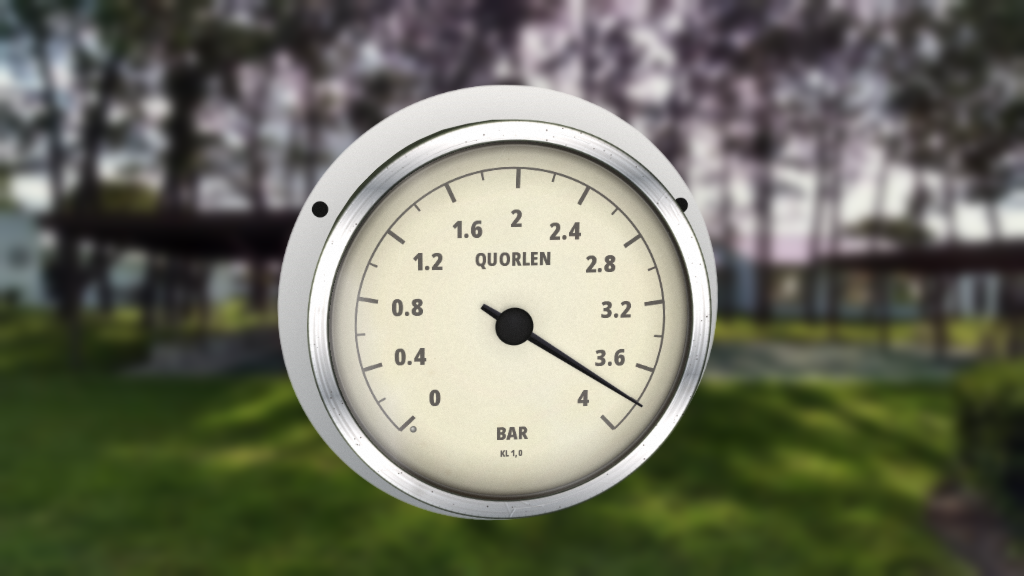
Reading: 3.8
